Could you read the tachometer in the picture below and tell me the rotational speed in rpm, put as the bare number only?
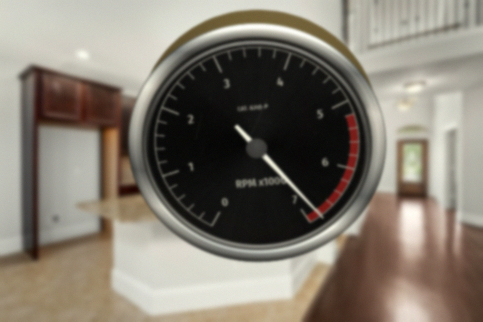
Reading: 6800
